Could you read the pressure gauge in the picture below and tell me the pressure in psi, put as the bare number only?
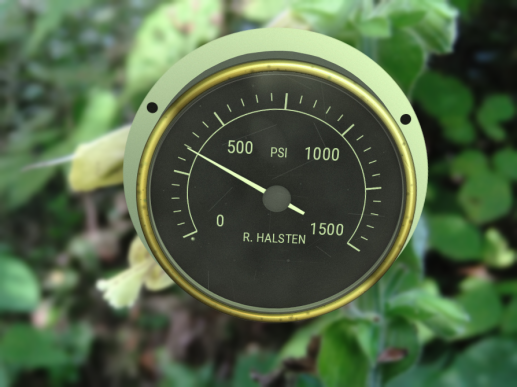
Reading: 350
